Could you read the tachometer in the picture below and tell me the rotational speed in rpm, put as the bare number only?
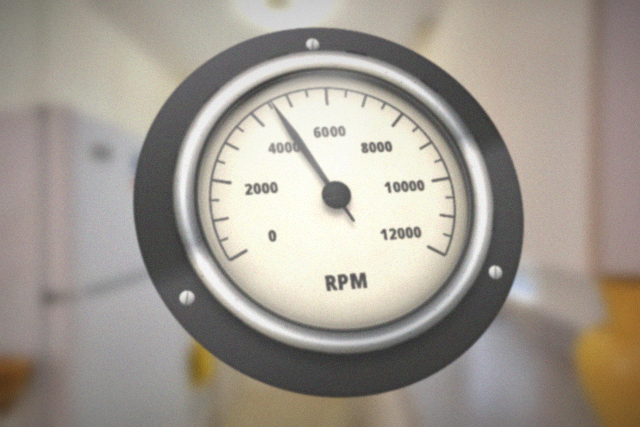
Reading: 4500
